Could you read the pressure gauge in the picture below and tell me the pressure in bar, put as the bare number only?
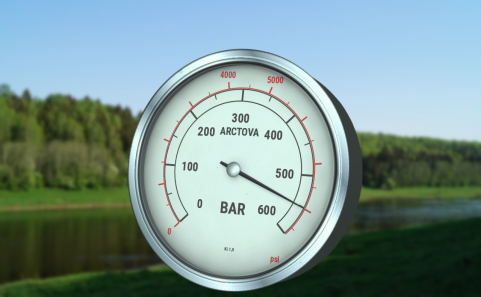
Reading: 550
